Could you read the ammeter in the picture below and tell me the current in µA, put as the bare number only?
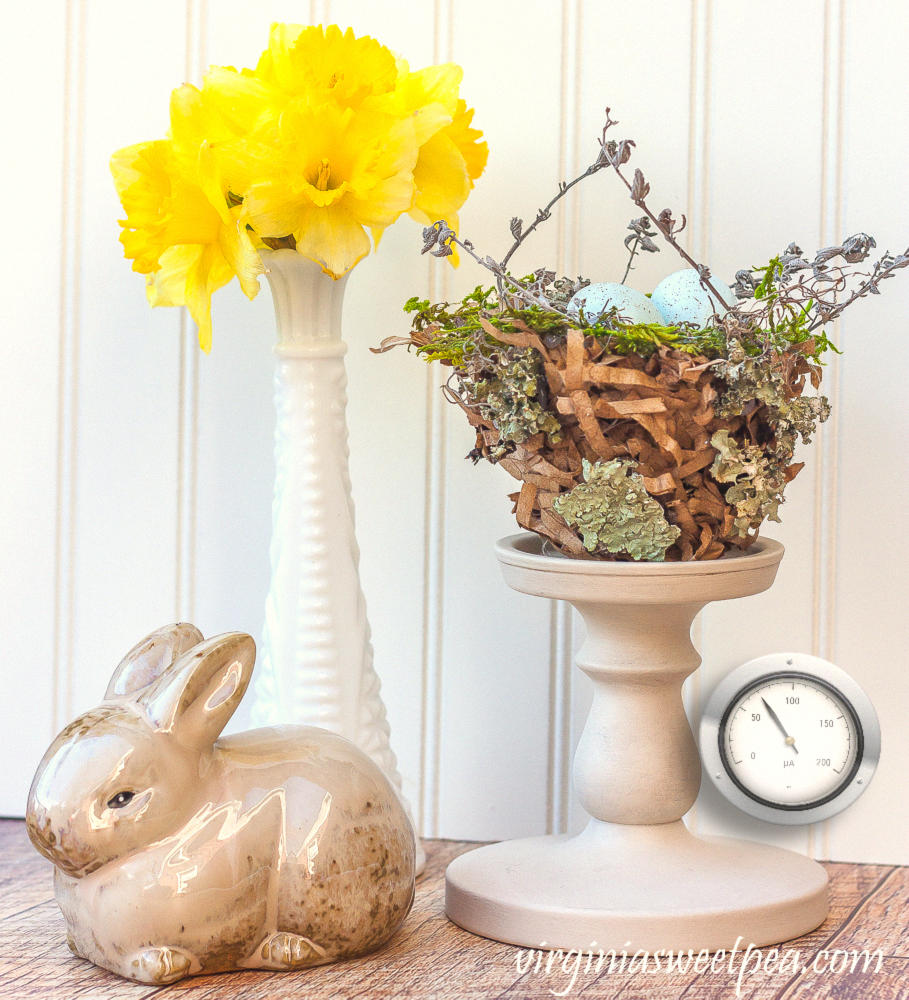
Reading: 70
